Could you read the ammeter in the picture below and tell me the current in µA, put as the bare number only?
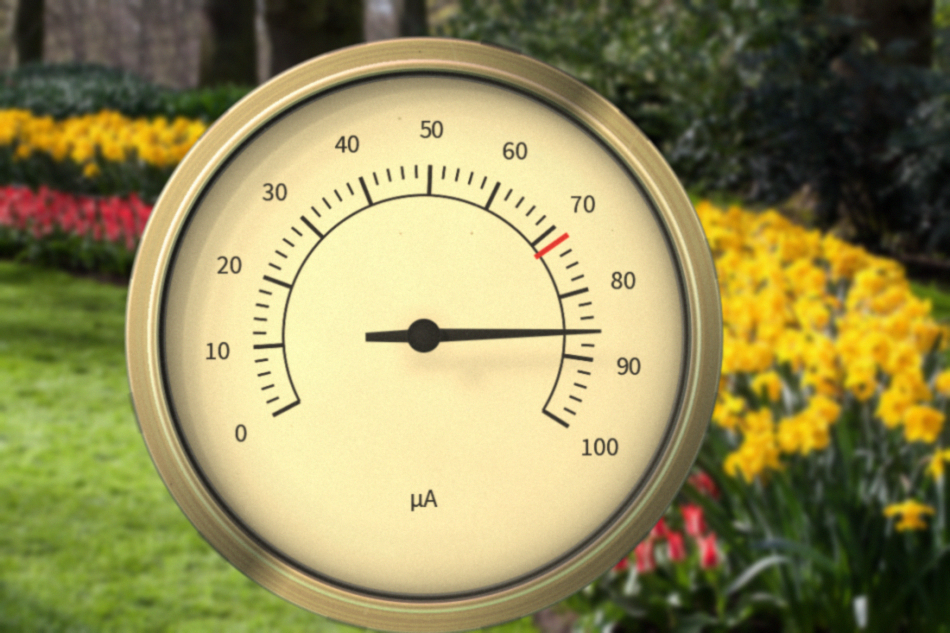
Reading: 86
